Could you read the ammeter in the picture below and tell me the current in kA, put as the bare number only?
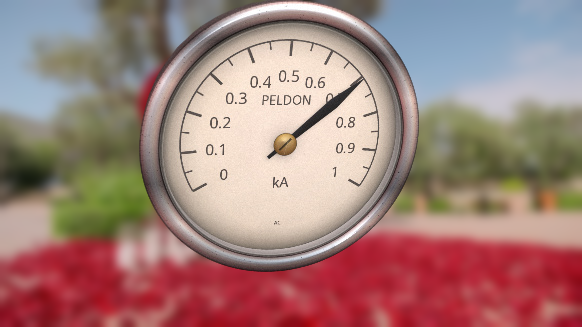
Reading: 0.7
